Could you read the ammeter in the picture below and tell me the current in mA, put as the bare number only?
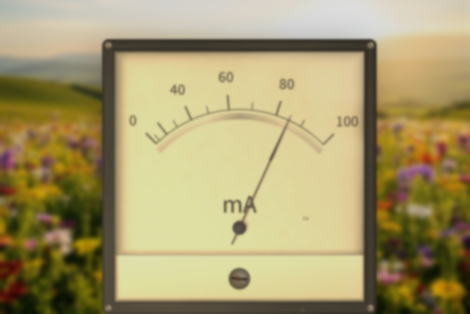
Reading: 85
